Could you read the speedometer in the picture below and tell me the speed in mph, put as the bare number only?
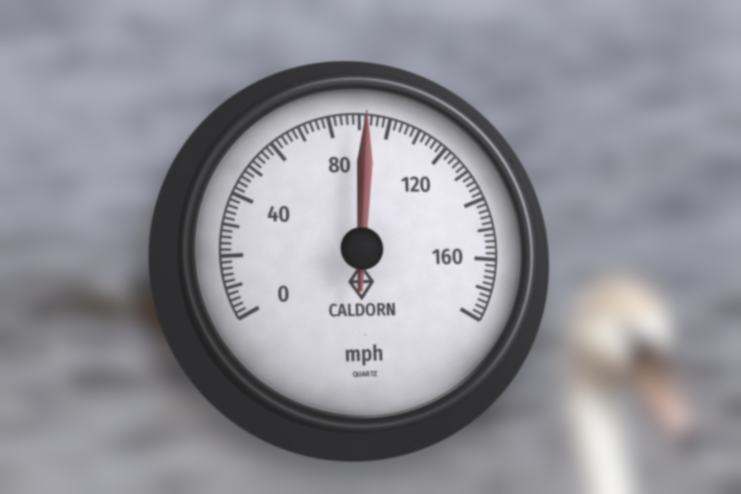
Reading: 92
